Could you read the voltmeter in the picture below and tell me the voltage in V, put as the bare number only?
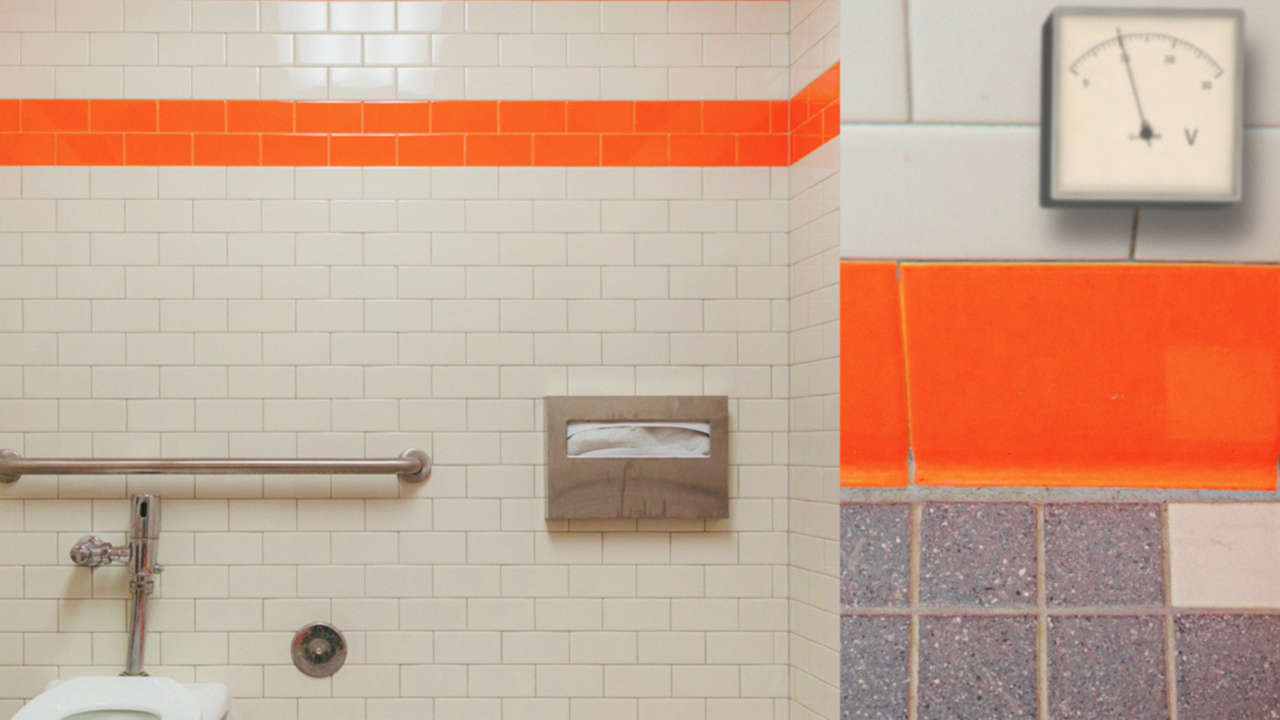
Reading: 10
